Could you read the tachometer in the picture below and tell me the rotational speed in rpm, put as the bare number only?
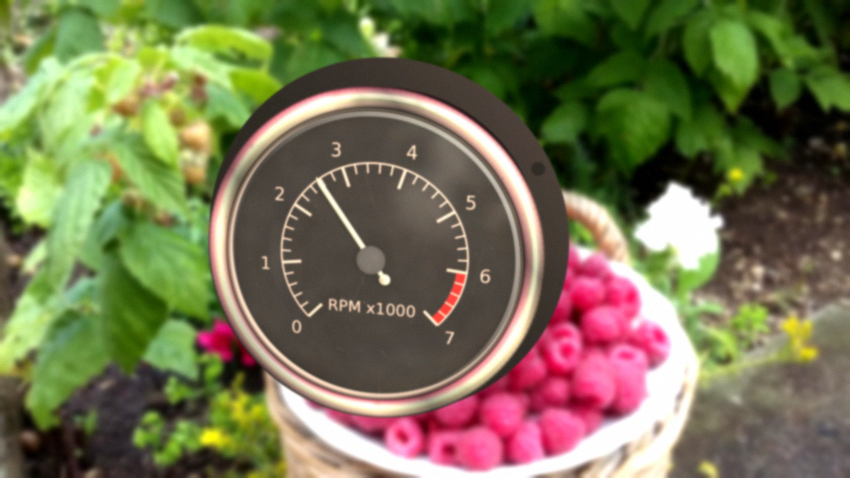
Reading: 2600
